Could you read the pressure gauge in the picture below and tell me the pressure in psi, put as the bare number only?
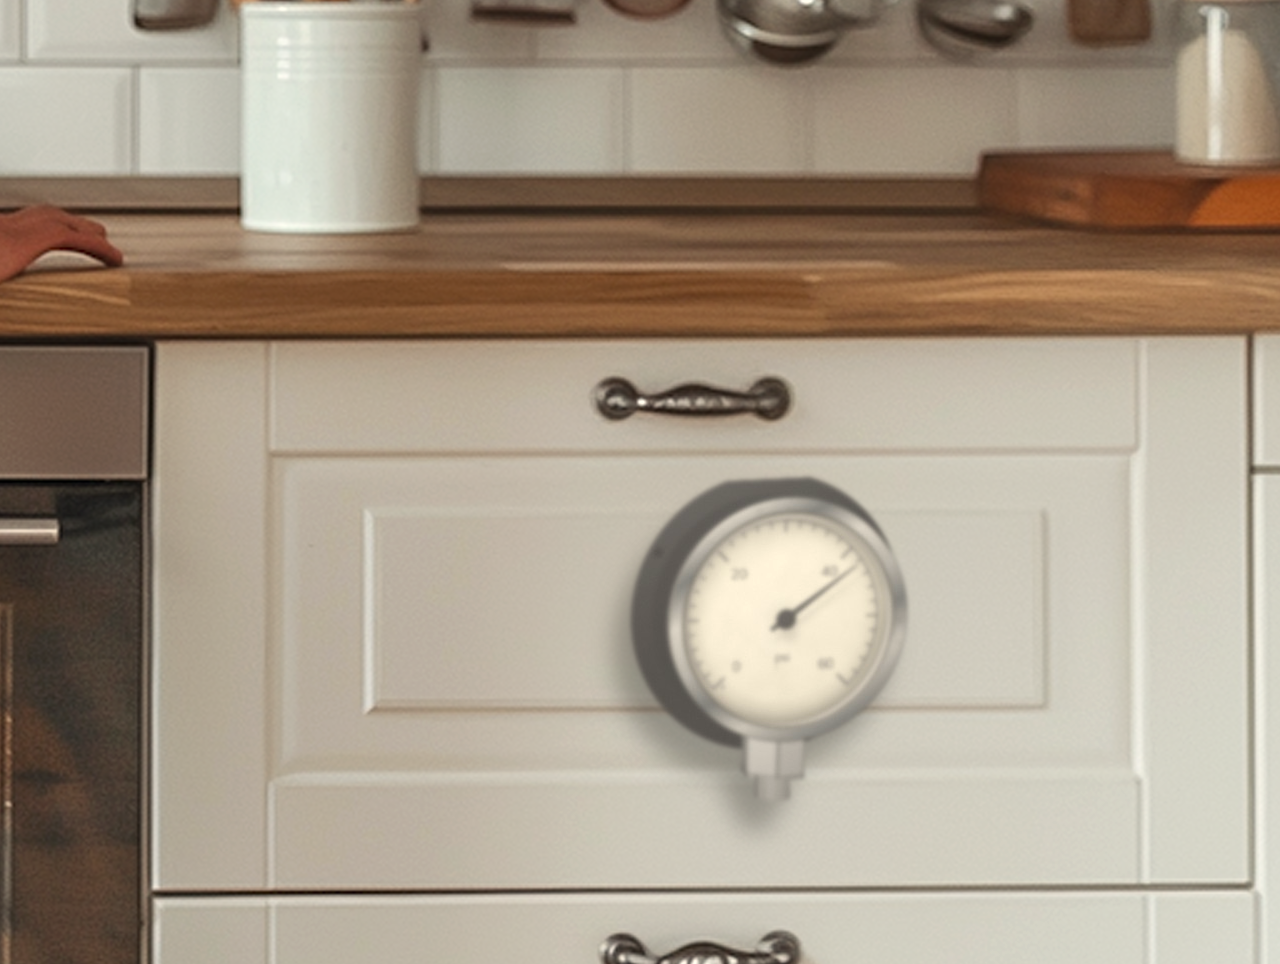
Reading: 42
